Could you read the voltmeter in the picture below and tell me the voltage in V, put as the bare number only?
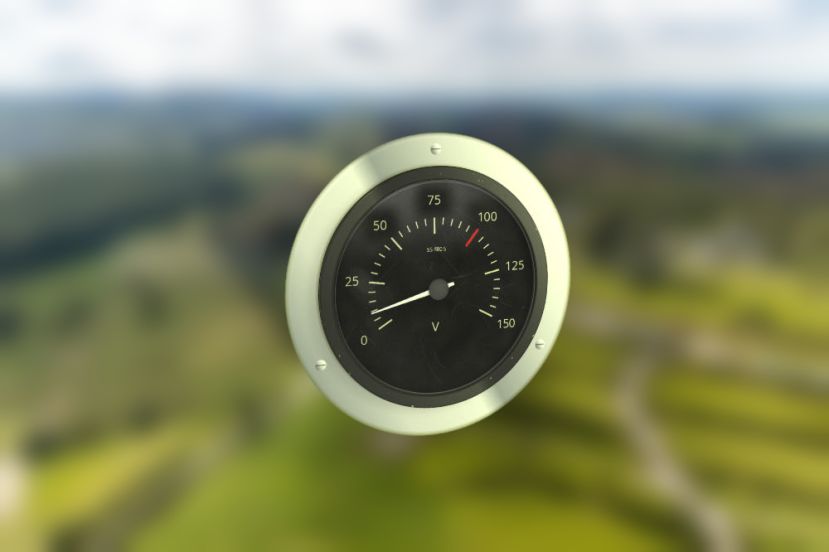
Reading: 10
